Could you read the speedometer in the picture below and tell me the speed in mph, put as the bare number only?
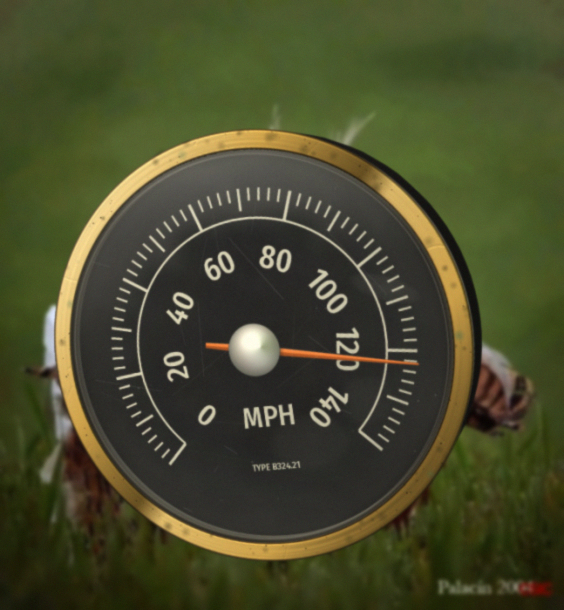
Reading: 122
